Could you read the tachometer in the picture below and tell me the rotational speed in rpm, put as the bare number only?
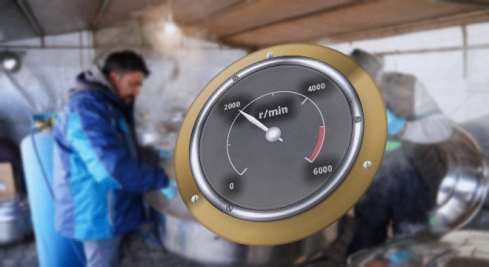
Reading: 2000
